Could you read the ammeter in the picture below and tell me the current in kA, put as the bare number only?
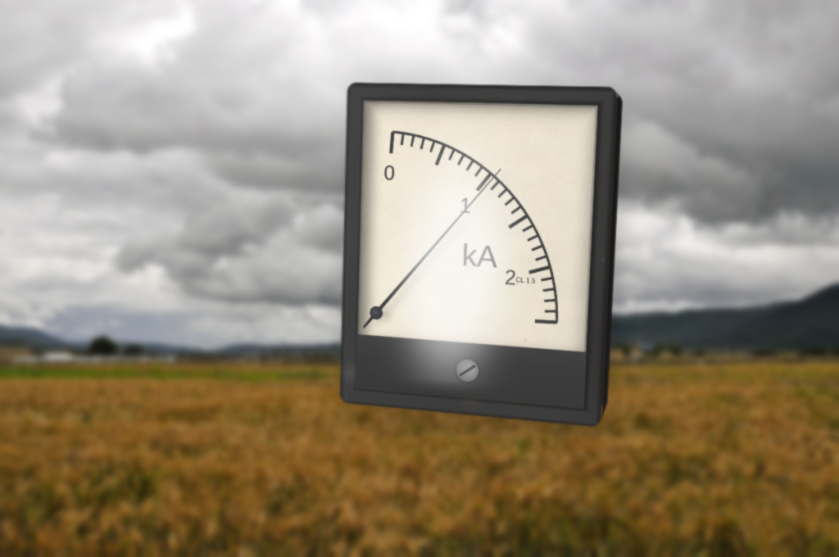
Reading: 1.05
